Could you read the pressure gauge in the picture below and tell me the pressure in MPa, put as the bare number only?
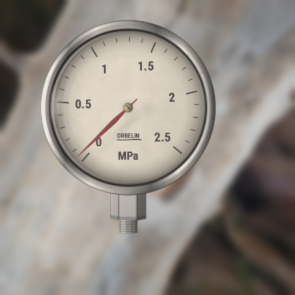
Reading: 0.05
